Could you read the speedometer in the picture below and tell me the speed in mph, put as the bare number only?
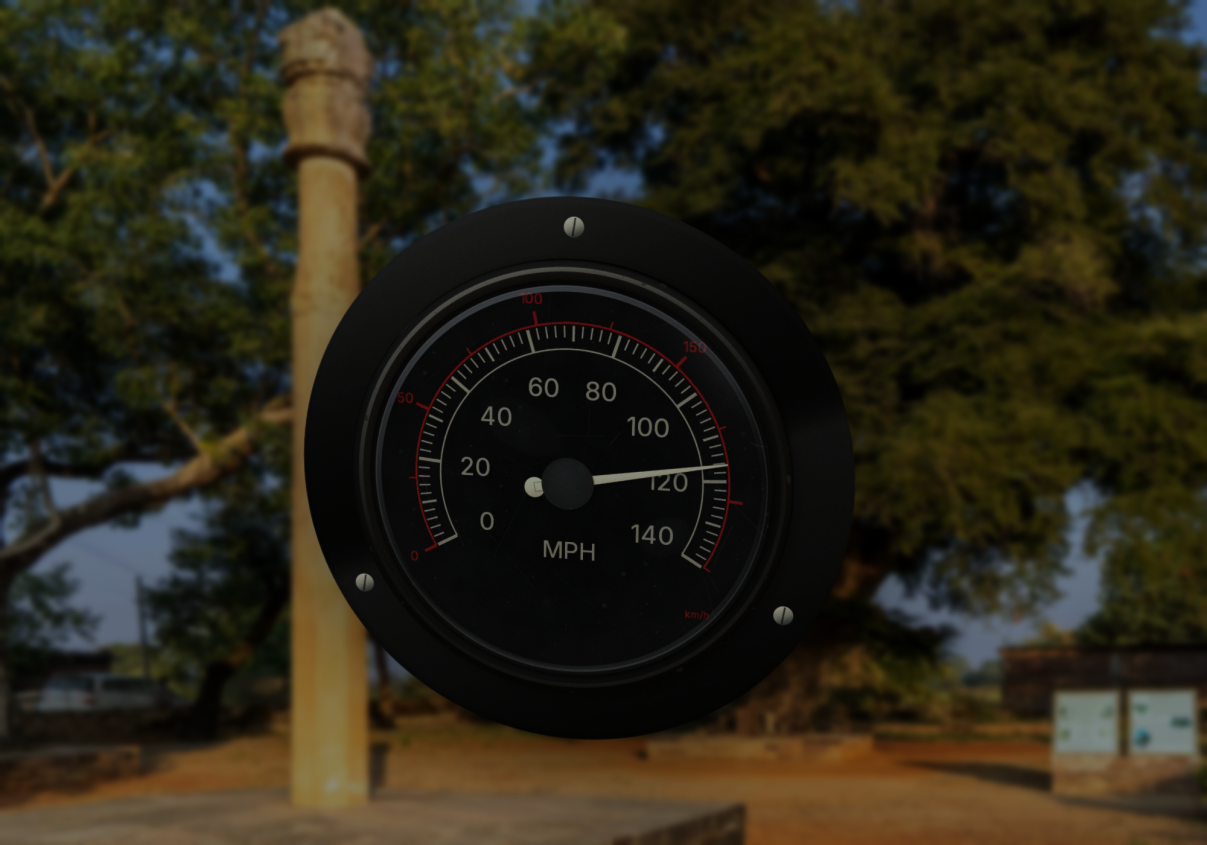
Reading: 116
